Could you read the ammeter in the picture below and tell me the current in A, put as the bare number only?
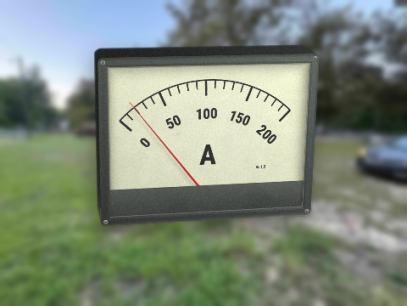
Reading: 20
